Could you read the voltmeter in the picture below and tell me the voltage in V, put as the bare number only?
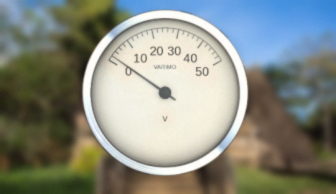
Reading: 2
